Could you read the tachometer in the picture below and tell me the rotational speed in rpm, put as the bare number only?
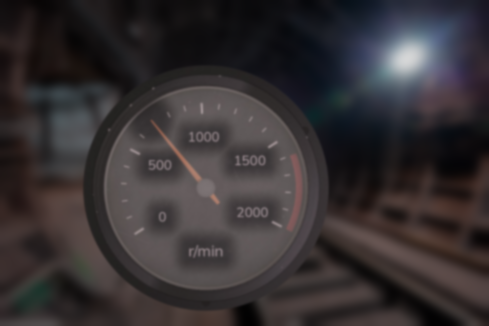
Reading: 700
